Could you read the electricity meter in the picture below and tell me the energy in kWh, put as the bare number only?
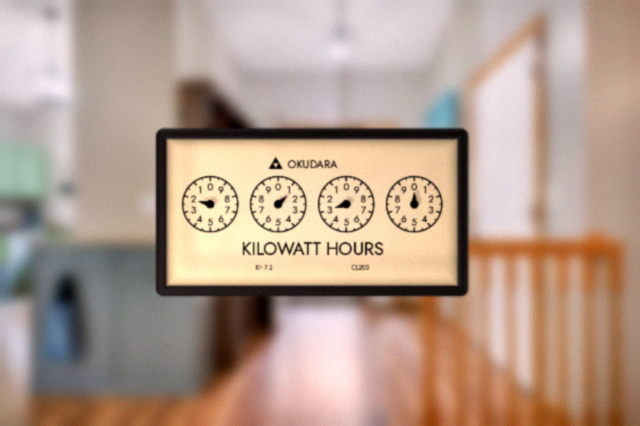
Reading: 2130
